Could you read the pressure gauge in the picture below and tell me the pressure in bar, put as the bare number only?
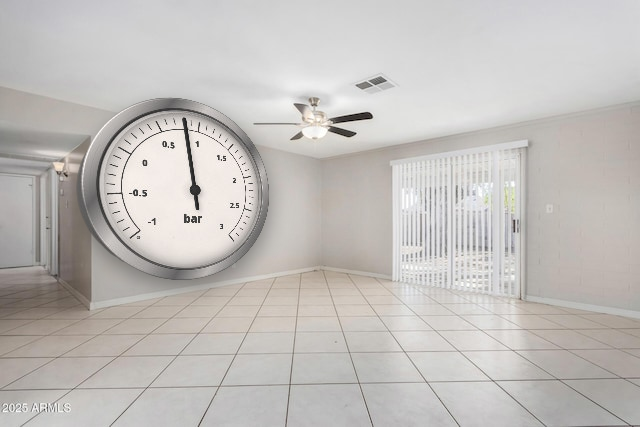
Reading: 0.8
